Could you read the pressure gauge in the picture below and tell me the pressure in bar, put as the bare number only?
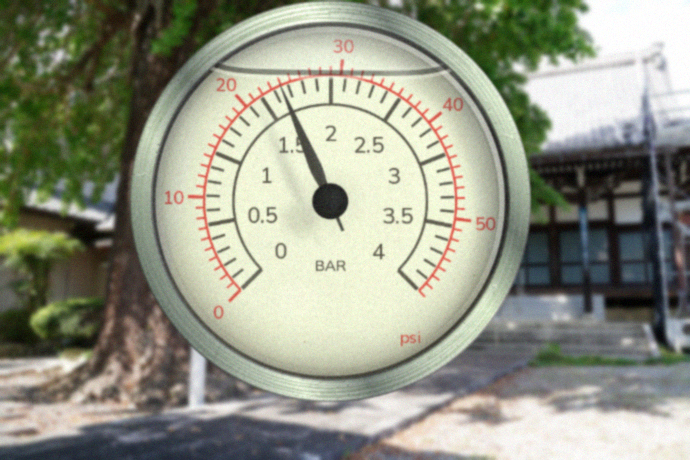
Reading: 1.65
